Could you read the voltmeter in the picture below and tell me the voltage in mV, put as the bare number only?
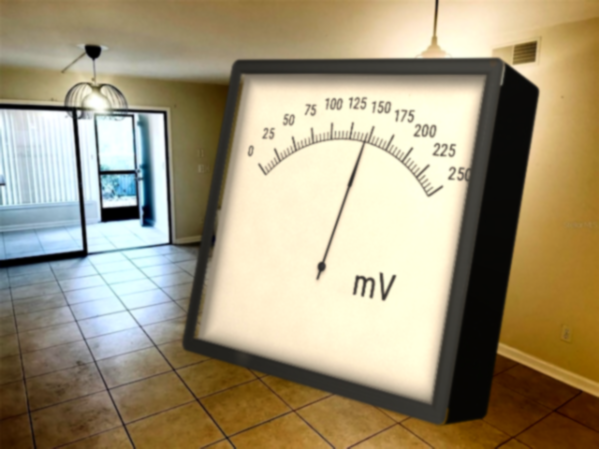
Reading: 150
